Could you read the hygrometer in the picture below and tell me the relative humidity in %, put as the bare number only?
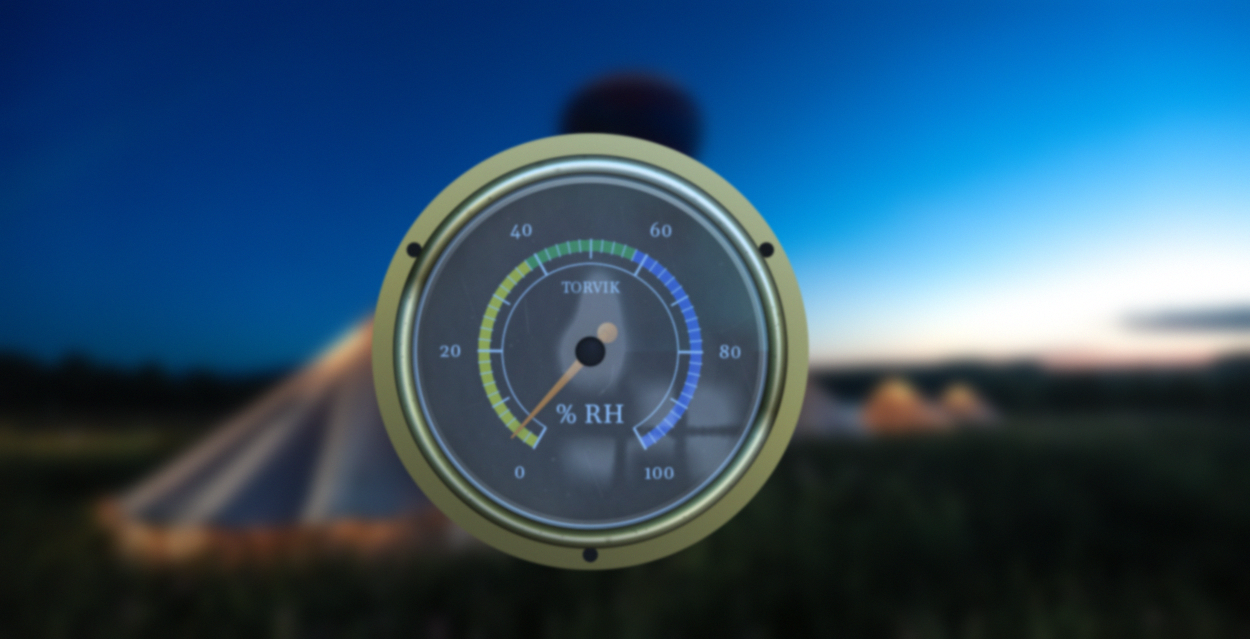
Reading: 4
